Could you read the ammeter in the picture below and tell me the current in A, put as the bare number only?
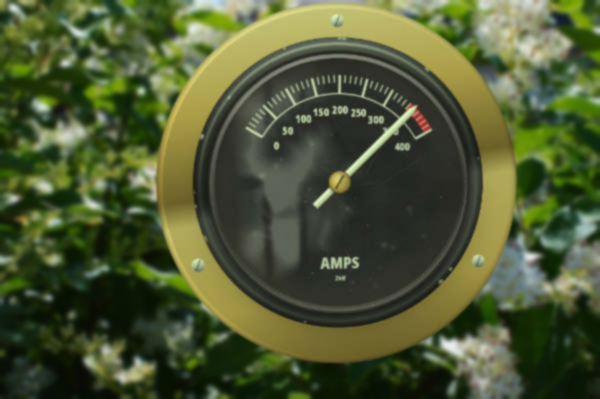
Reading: 350
